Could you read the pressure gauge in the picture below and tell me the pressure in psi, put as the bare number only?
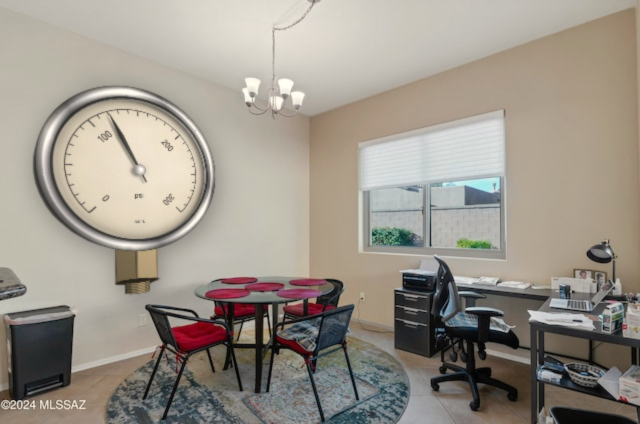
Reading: 120
